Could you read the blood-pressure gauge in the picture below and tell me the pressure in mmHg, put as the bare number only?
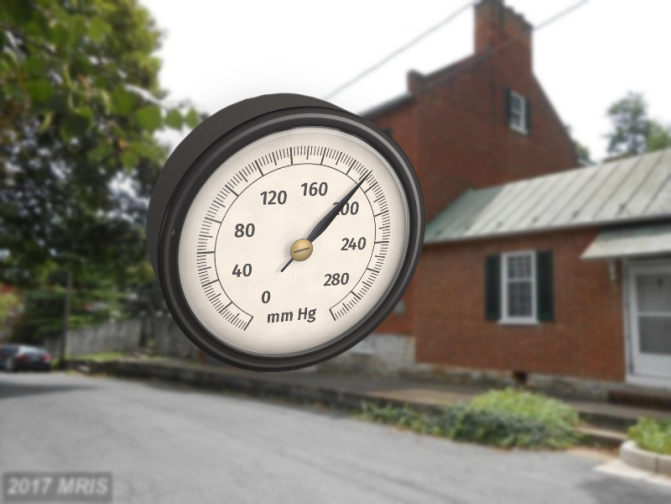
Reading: 190
